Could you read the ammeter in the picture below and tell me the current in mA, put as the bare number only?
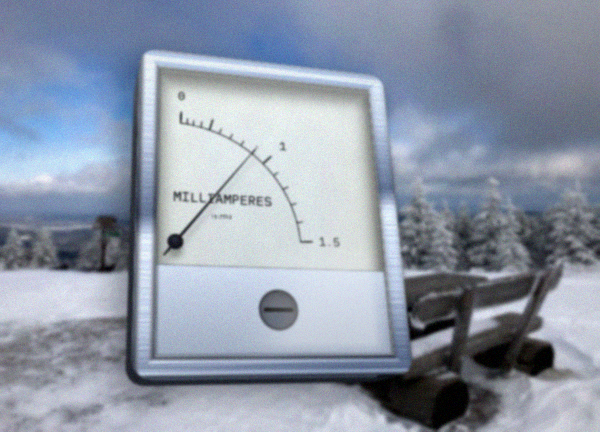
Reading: 0.9
